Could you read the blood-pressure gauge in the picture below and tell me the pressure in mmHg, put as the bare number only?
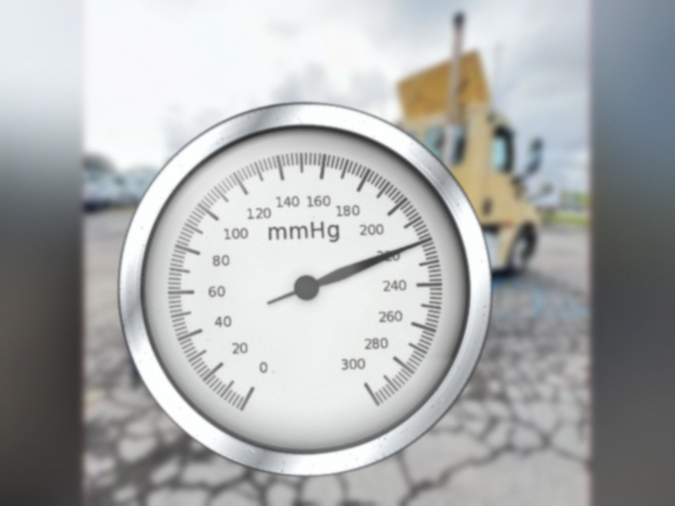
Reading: 220
